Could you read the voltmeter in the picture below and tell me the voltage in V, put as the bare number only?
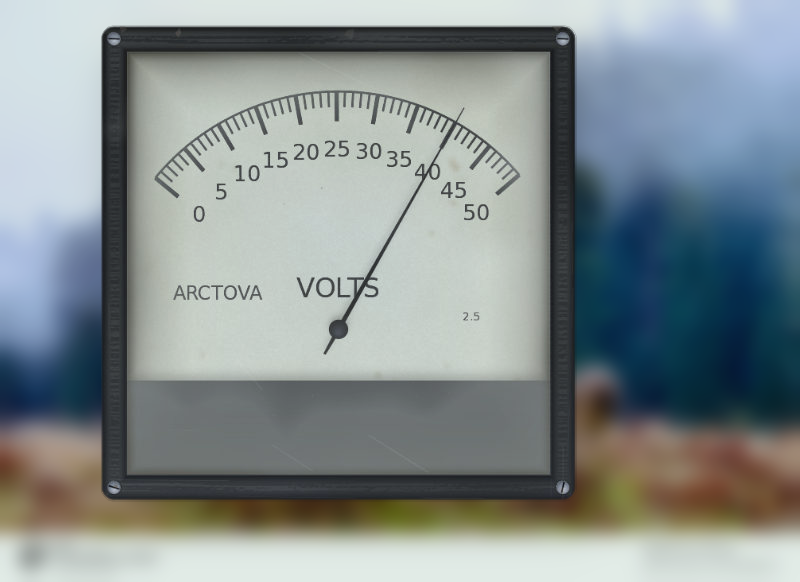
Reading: 40
